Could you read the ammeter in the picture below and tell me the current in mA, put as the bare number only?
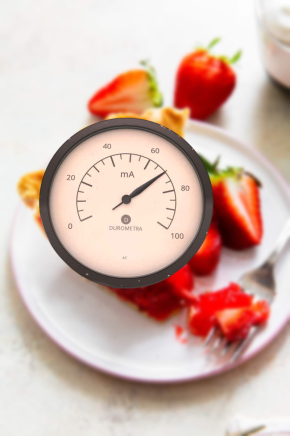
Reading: 70
